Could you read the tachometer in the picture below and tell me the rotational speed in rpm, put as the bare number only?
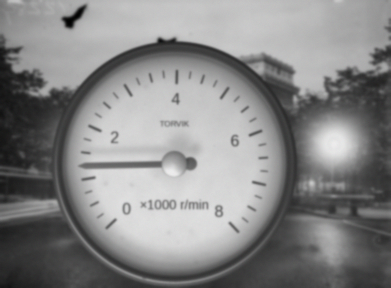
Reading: 1250
